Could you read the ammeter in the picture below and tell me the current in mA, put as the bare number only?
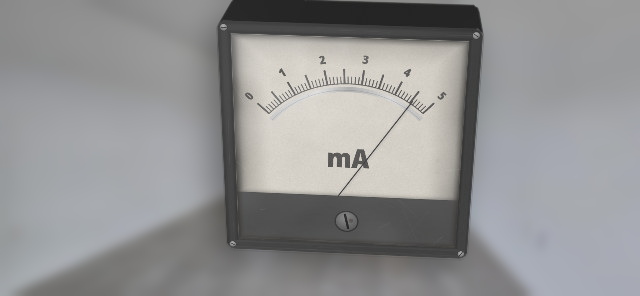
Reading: 4.5
